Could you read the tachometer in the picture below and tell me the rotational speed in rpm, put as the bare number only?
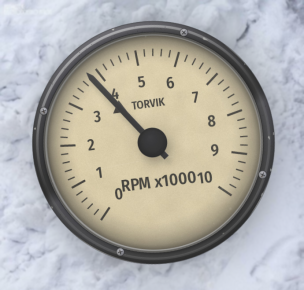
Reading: 3800
